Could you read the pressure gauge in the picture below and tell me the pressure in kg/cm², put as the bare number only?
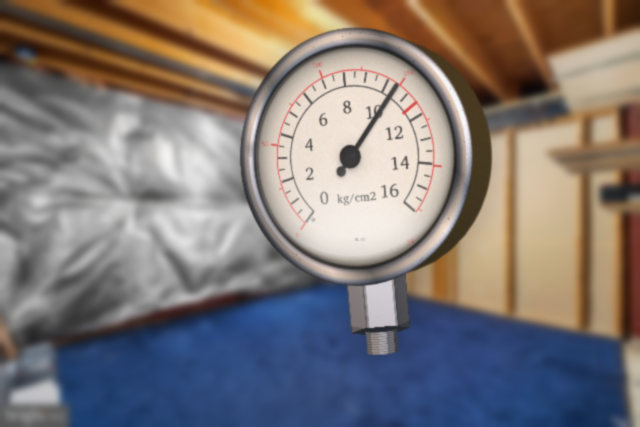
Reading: 10.5
